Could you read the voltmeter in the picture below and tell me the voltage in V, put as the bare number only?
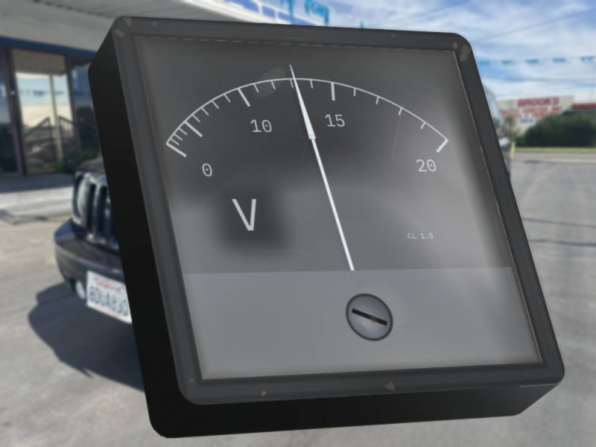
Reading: 13
